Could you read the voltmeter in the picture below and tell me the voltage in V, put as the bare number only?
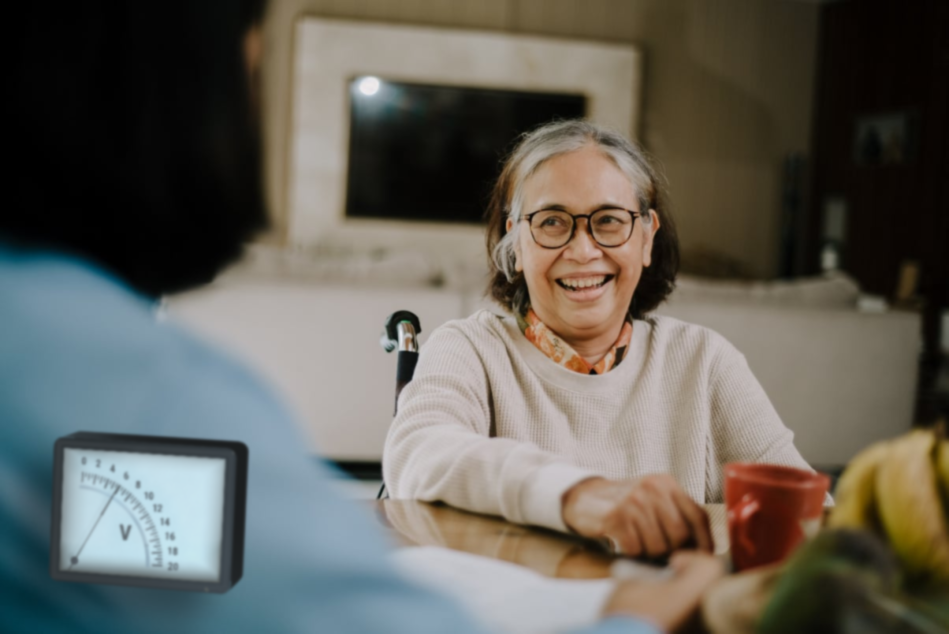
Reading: 6
